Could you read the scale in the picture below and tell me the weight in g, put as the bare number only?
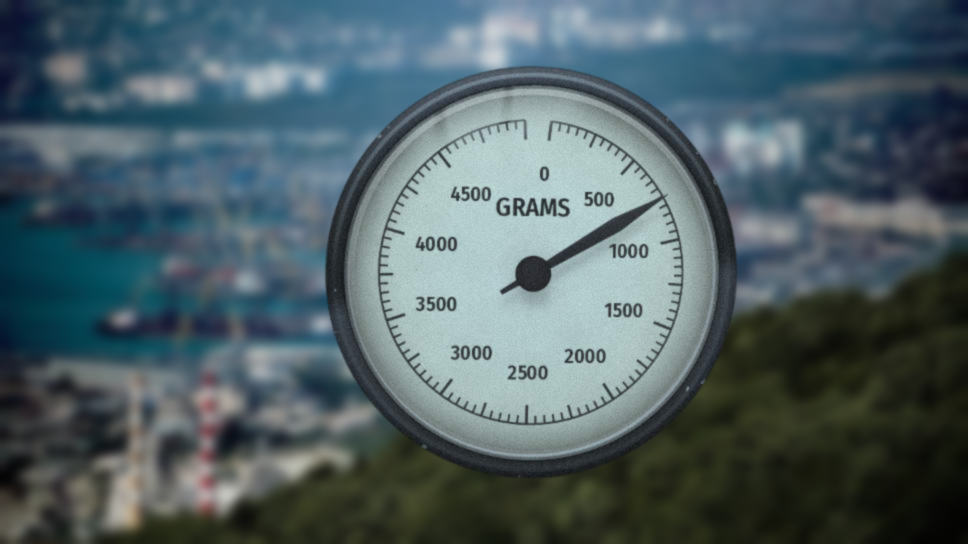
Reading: 750
